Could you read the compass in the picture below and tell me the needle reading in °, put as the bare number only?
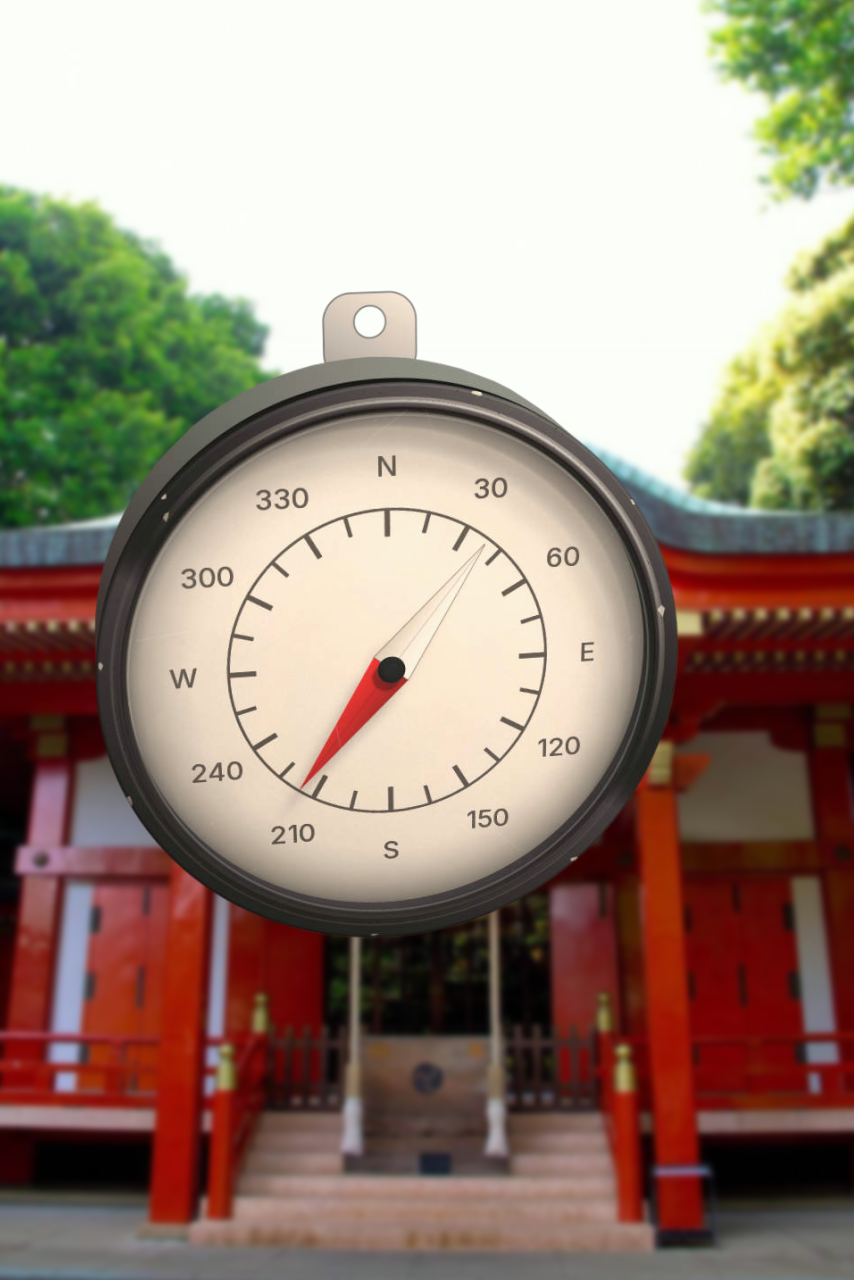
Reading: 217.5
